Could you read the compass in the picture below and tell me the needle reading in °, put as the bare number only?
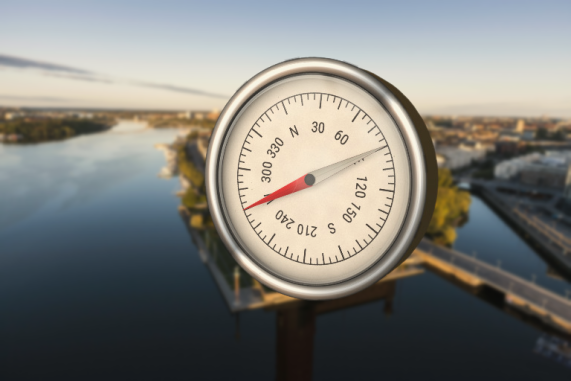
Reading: 270
